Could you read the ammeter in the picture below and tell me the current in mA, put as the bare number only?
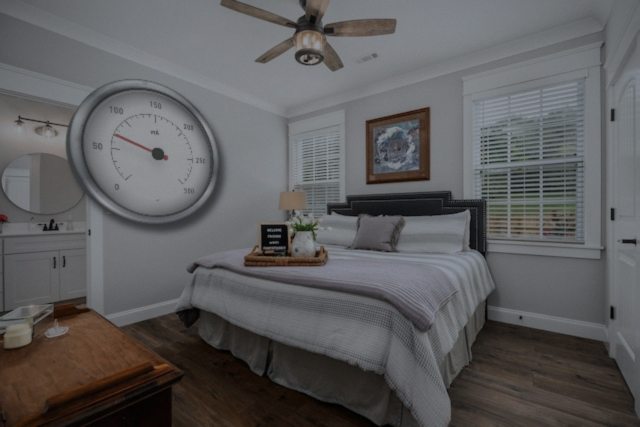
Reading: 70
